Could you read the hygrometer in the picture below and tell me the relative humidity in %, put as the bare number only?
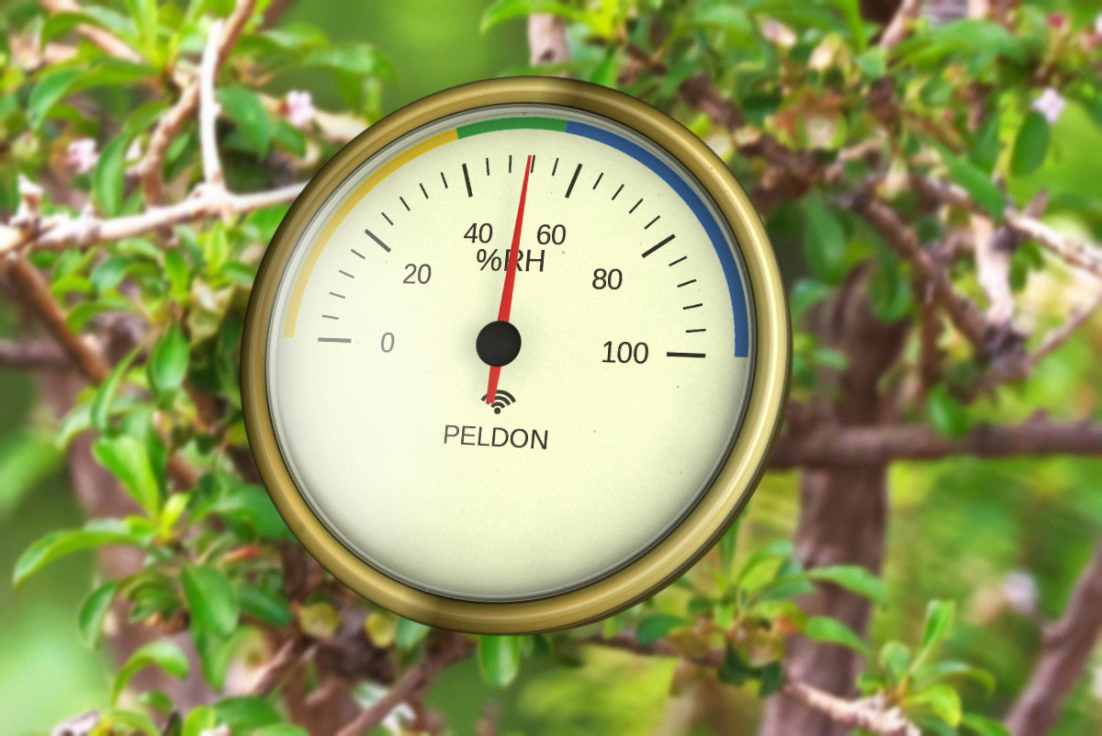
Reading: 52
